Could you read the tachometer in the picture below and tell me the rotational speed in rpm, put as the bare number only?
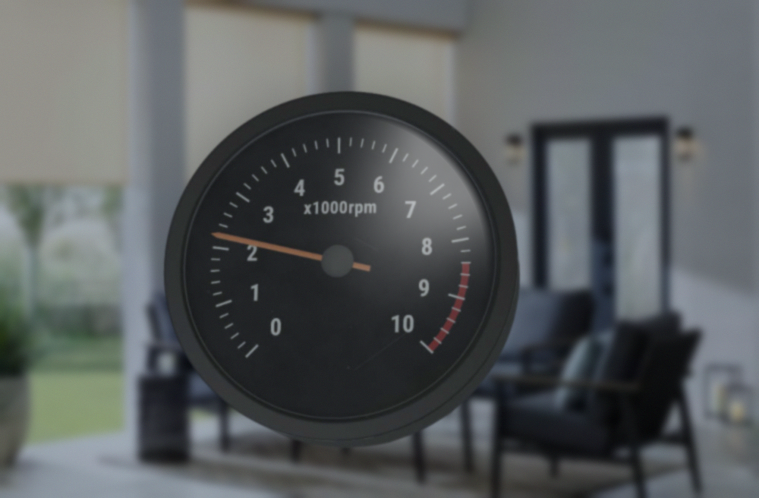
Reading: 2200
